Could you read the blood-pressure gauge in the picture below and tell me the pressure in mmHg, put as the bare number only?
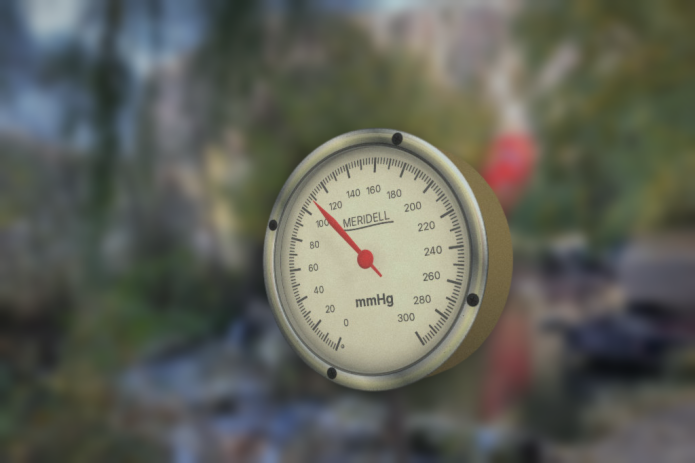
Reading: 110
